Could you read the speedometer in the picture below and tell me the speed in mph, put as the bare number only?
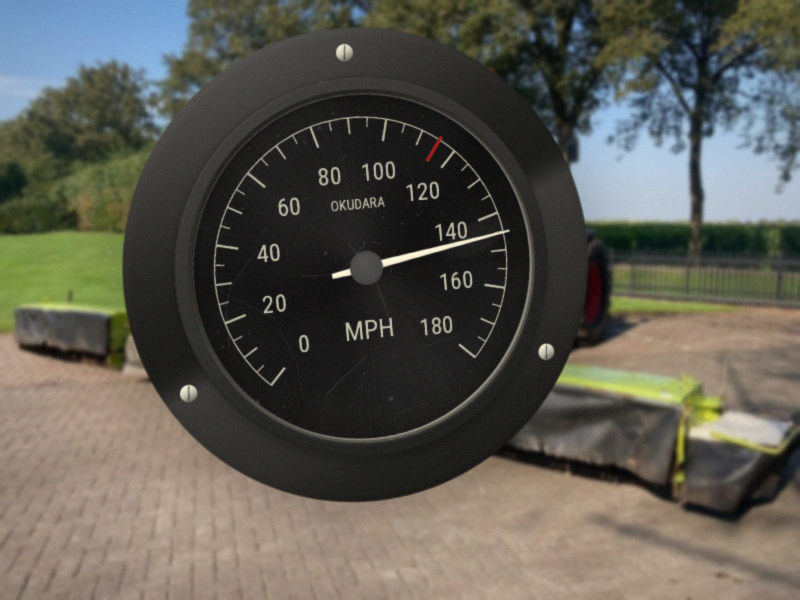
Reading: 145
